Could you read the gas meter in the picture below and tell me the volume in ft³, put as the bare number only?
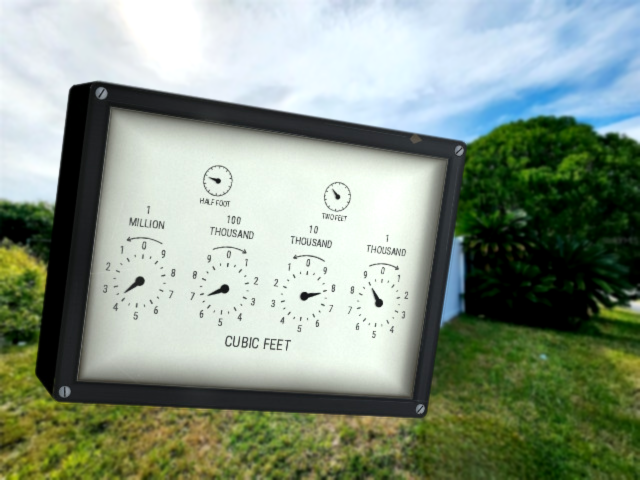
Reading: 367900
